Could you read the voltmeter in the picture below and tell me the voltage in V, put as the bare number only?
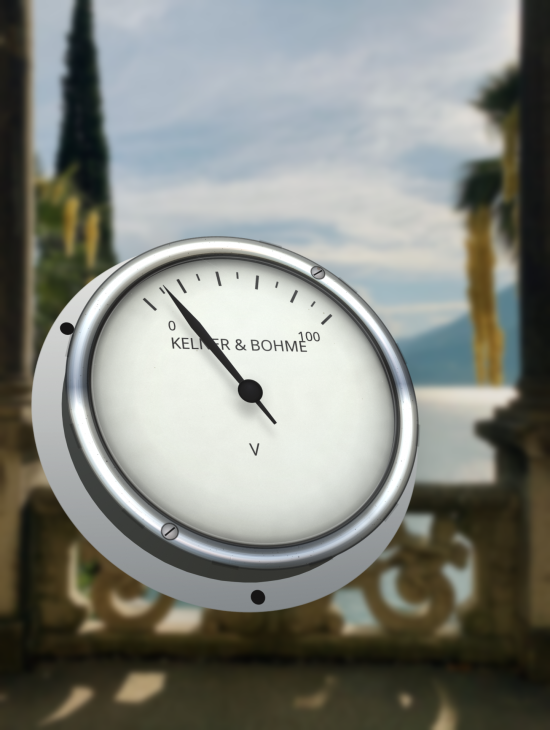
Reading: 10
